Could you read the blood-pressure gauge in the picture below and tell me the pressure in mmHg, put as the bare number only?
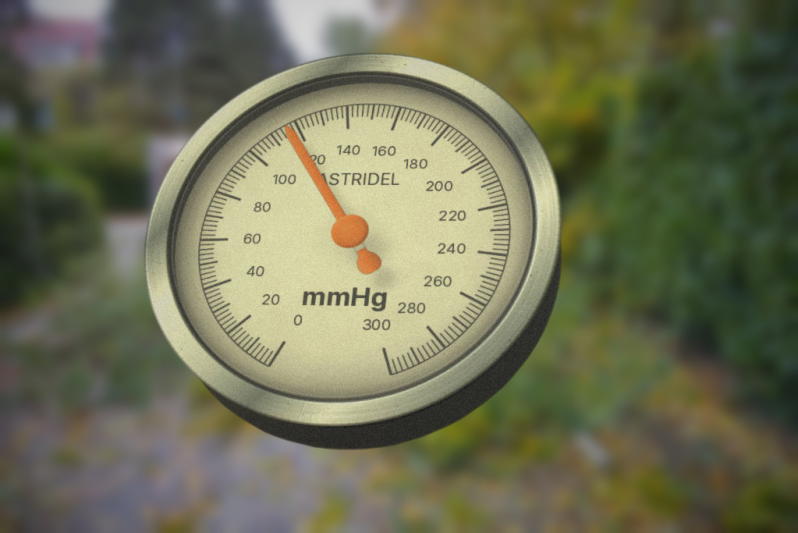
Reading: 116
